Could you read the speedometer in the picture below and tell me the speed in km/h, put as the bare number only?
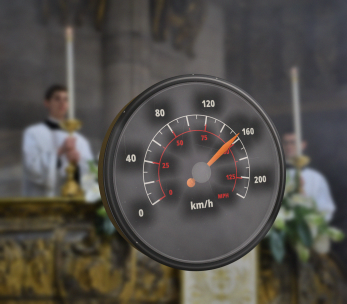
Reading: 155
